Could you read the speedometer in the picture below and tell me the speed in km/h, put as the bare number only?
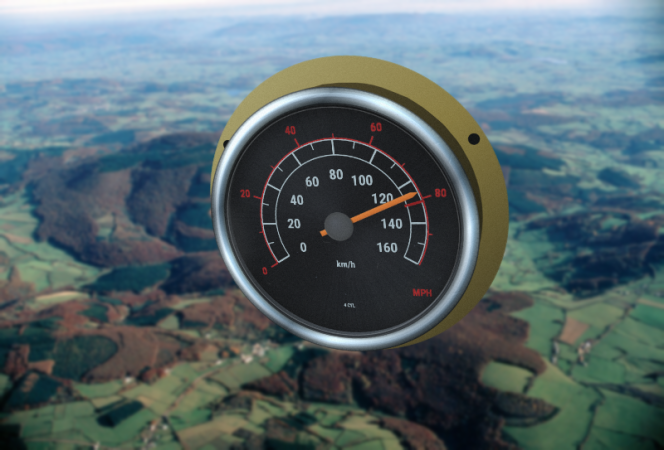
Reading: 125
